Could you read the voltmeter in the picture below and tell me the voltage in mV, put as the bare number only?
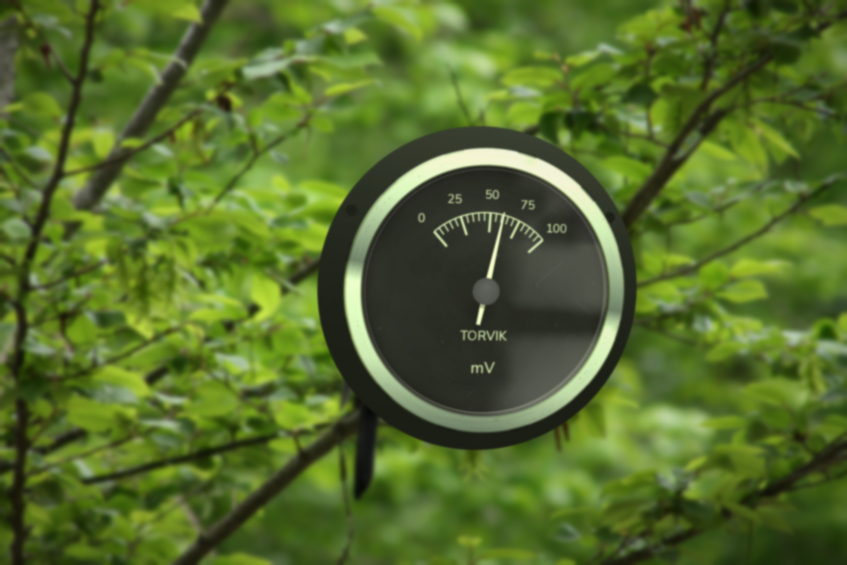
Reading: 60
